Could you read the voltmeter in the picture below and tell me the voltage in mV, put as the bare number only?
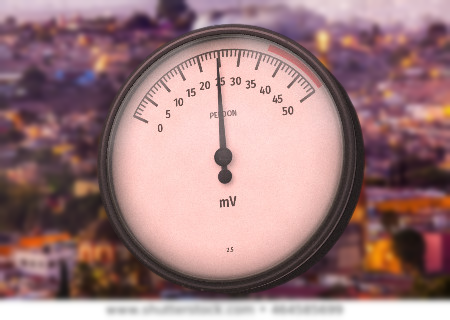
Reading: 25
